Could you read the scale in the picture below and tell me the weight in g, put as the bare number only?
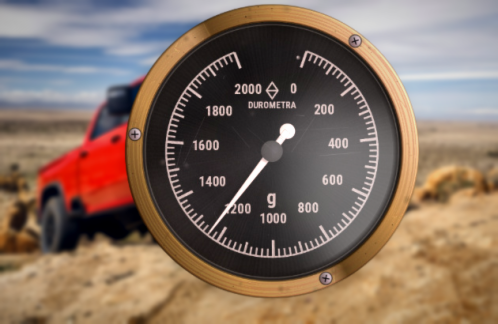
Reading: 1240
